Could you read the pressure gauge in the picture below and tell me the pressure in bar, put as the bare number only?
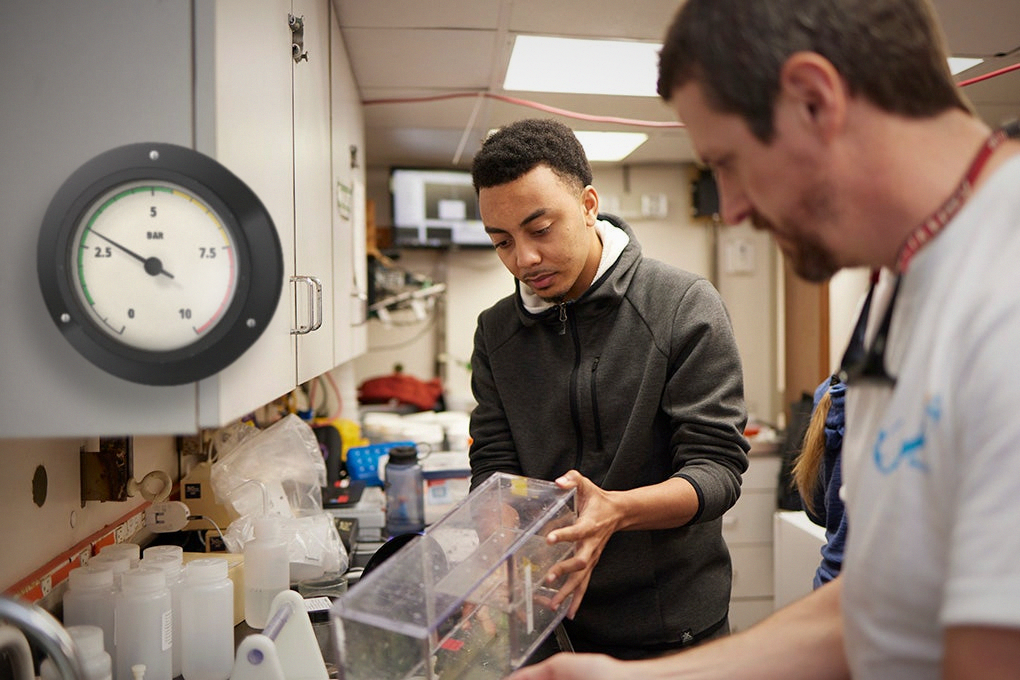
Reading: 3
